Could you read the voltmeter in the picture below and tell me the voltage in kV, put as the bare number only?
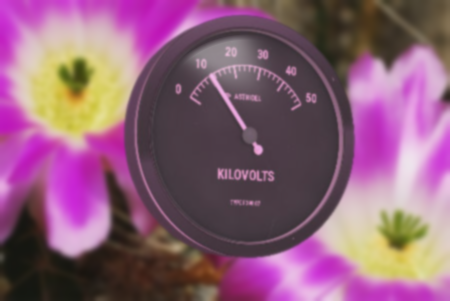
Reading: 10
